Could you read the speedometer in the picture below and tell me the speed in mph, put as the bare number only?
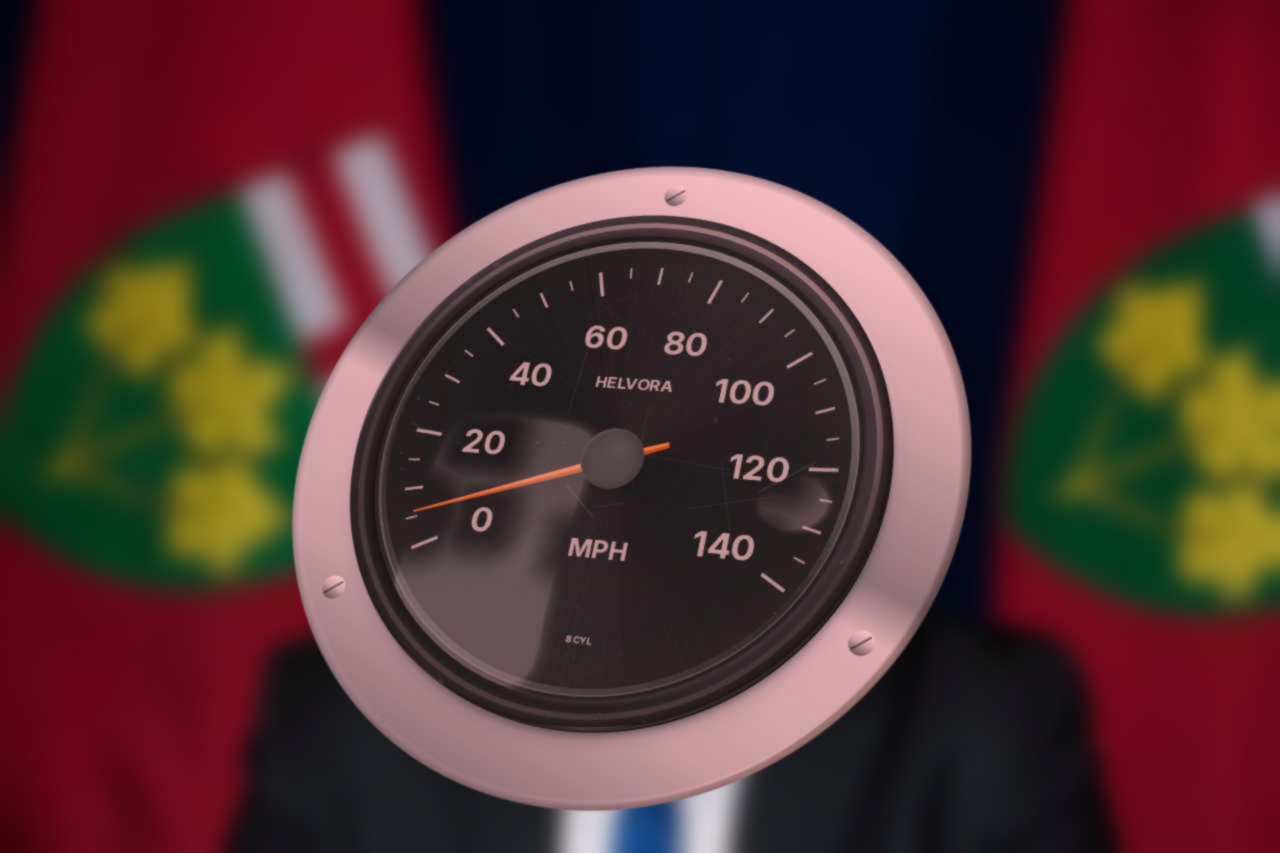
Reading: 5
